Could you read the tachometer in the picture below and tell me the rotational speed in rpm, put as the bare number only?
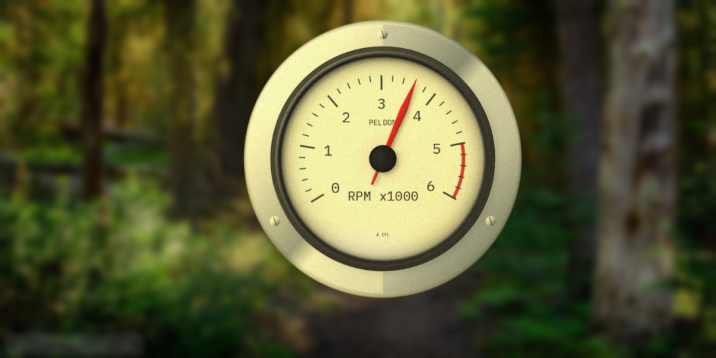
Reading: 3600
